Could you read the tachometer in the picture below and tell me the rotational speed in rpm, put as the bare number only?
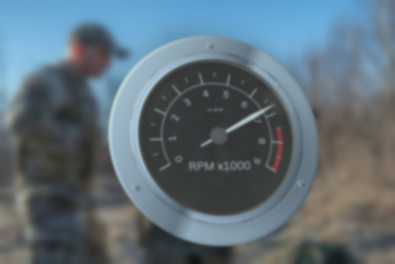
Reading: 6750
